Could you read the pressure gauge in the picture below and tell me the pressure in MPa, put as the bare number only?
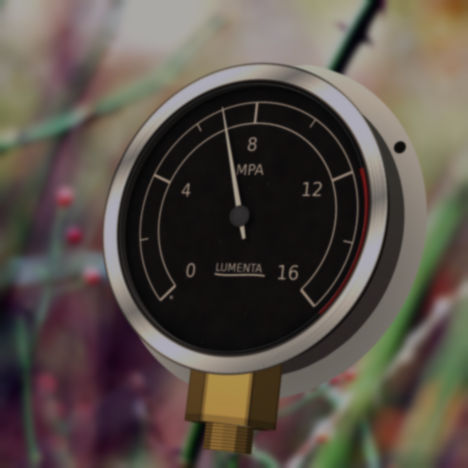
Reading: 7
